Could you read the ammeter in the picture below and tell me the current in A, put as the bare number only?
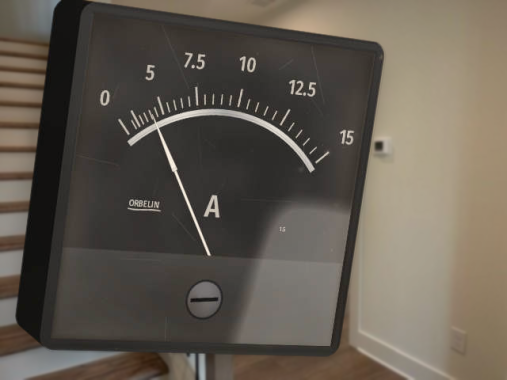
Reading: 4
